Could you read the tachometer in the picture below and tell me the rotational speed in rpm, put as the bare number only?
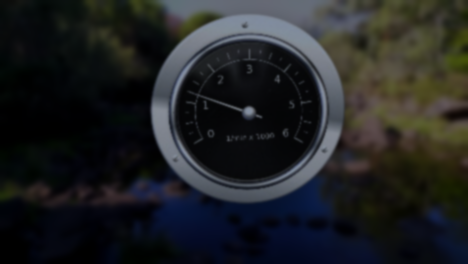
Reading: 1250
